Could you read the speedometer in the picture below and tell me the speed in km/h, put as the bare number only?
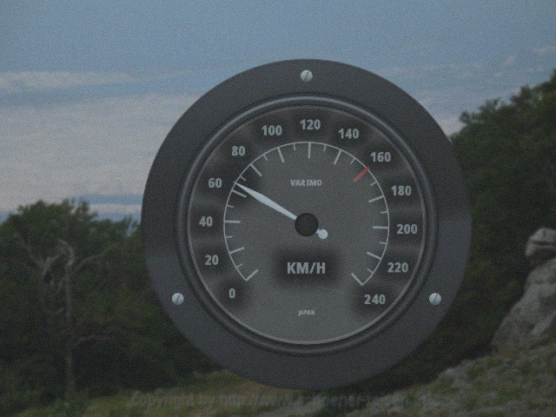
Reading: 65
